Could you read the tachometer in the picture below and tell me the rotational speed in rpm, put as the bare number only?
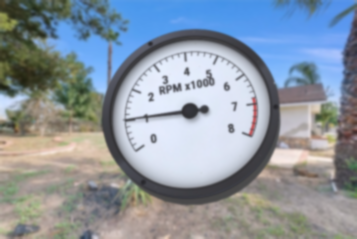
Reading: 1000
